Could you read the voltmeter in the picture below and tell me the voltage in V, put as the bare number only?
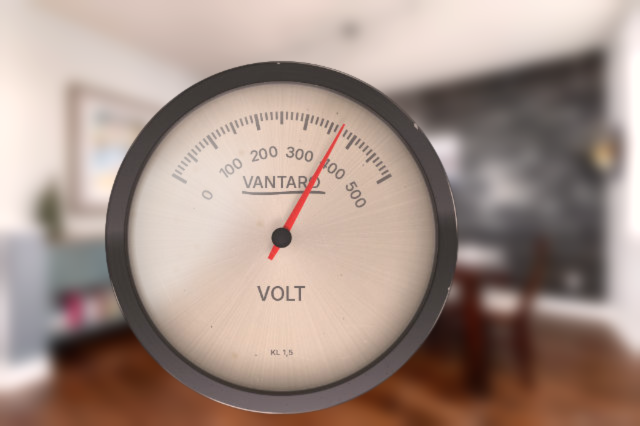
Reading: 370
